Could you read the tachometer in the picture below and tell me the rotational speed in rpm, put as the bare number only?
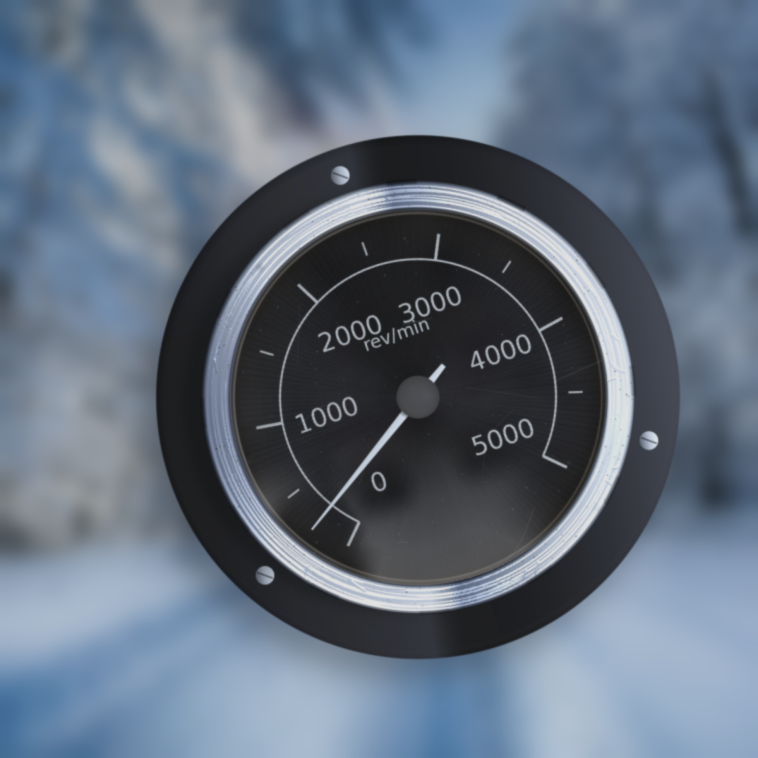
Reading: 250
